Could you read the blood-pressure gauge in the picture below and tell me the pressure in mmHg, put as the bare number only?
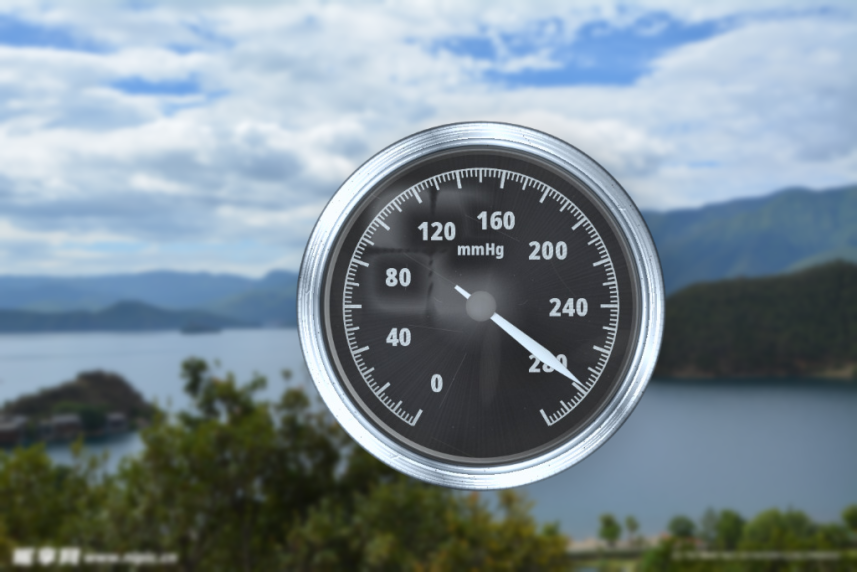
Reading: 278
